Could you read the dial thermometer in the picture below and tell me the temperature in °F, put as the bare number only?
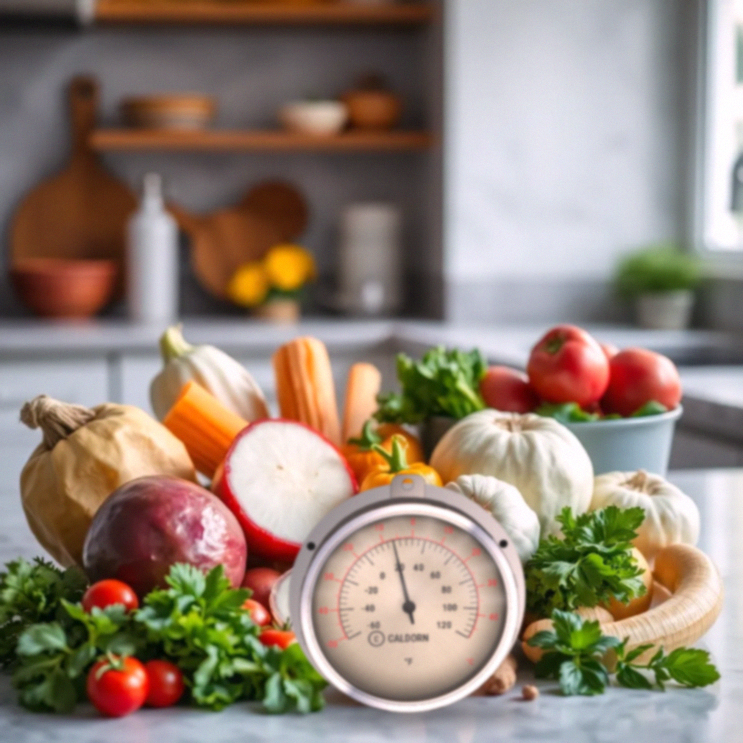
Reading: 20
